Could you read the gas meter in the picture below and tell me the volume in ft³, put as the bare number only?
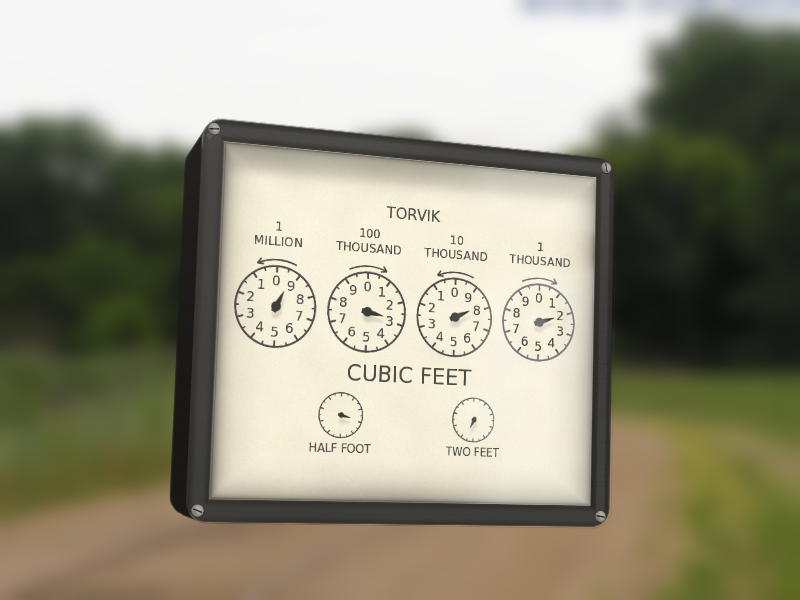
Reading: 928200
